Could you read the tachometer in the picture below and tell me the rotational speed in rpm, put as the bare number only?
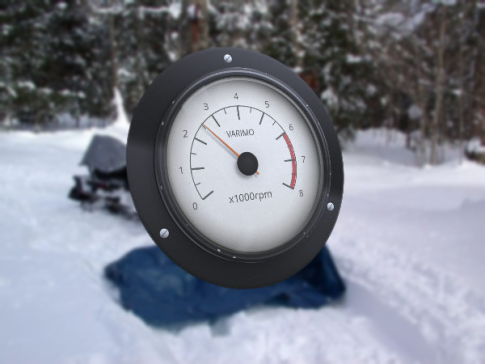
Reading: 2500
